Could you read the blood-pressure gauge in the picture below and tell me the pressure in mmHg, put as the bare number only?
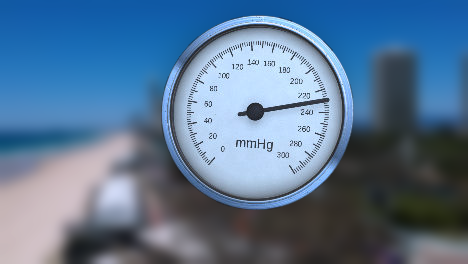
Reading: 230
